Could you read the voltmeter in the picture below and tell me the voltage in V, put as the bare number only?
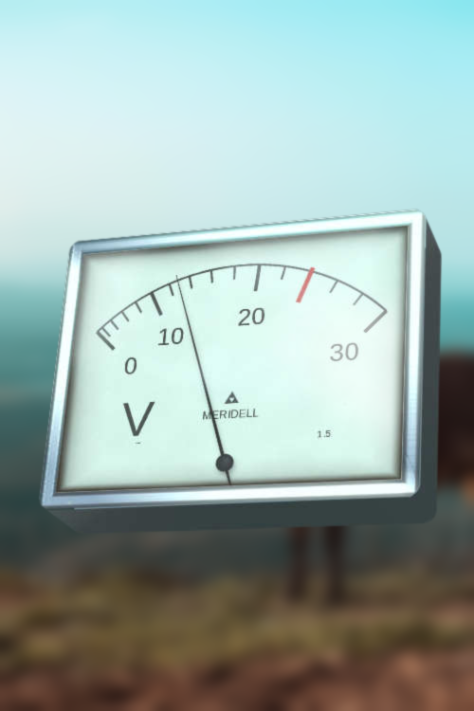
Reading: 13
